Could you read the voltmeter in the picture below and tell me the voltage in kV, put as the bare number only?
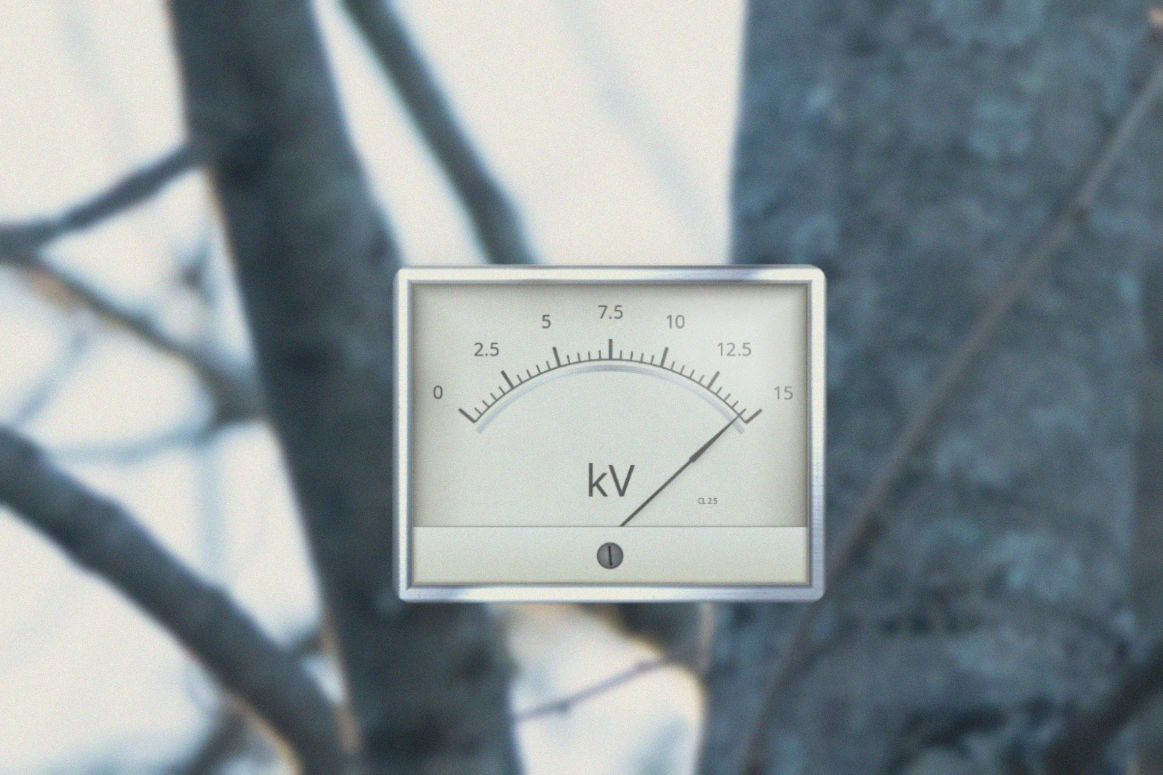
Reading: 14.5
